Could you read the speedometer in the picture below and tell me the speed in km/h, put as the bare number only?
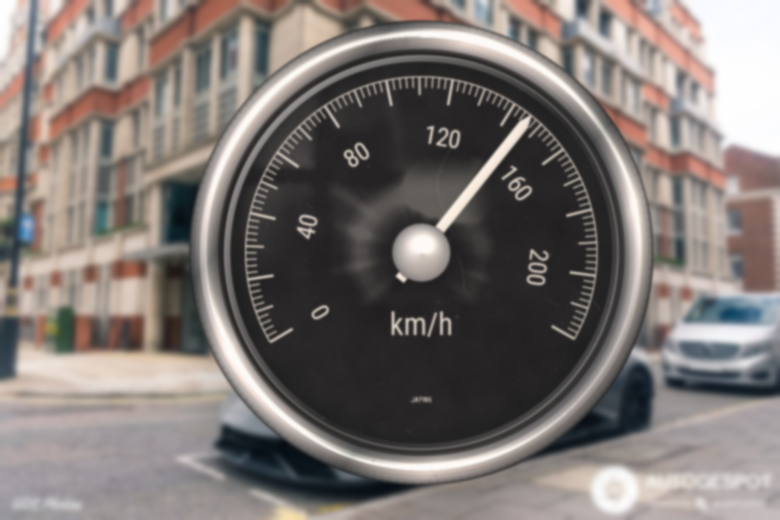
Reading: 146
